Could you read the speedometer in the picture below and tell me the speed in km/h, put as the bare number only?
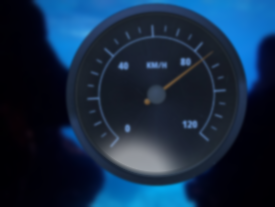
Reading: 85
